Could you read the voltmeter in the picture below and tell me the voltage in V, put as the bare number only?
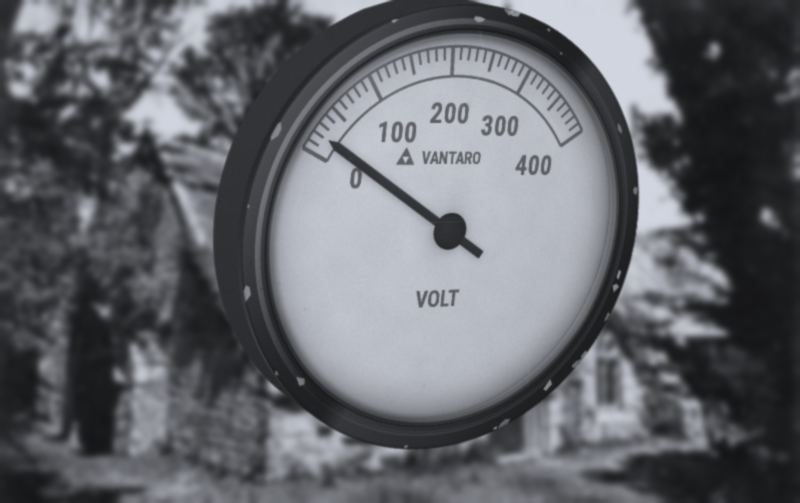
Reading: 20
